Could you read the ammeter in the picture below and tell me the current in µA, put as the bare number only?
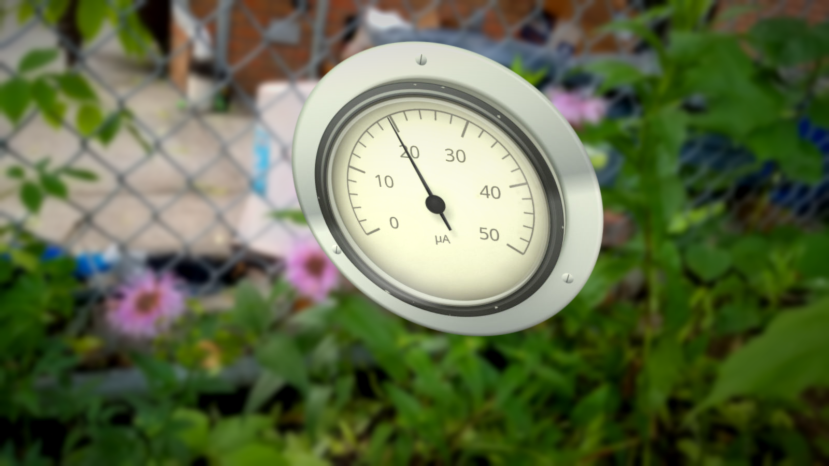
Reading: 20
